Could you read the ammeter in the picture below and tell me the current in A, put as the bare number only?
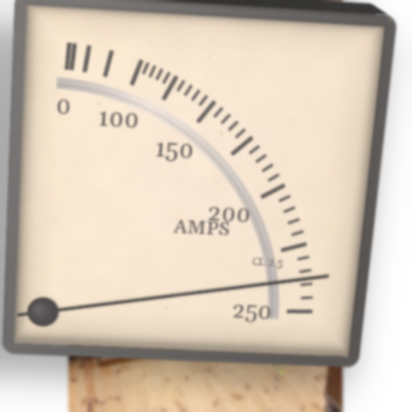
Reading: 237.5
